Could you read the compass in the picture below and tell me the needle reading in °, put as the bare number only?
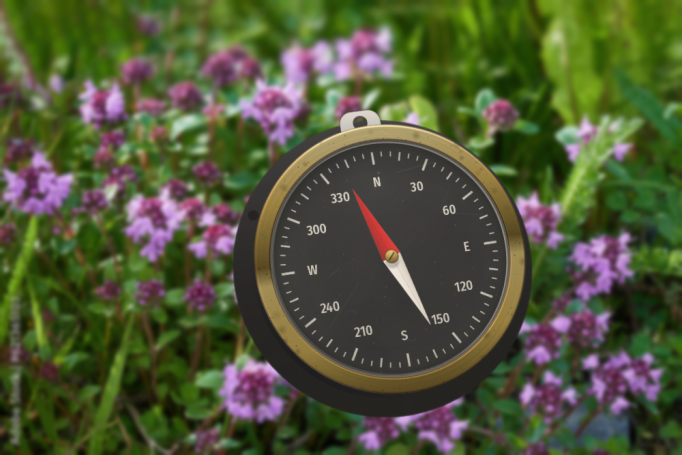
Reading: 340
